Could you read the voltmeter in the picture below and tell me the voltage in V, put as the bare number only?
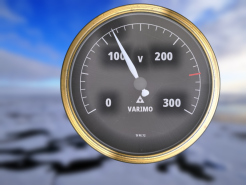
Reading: 115
